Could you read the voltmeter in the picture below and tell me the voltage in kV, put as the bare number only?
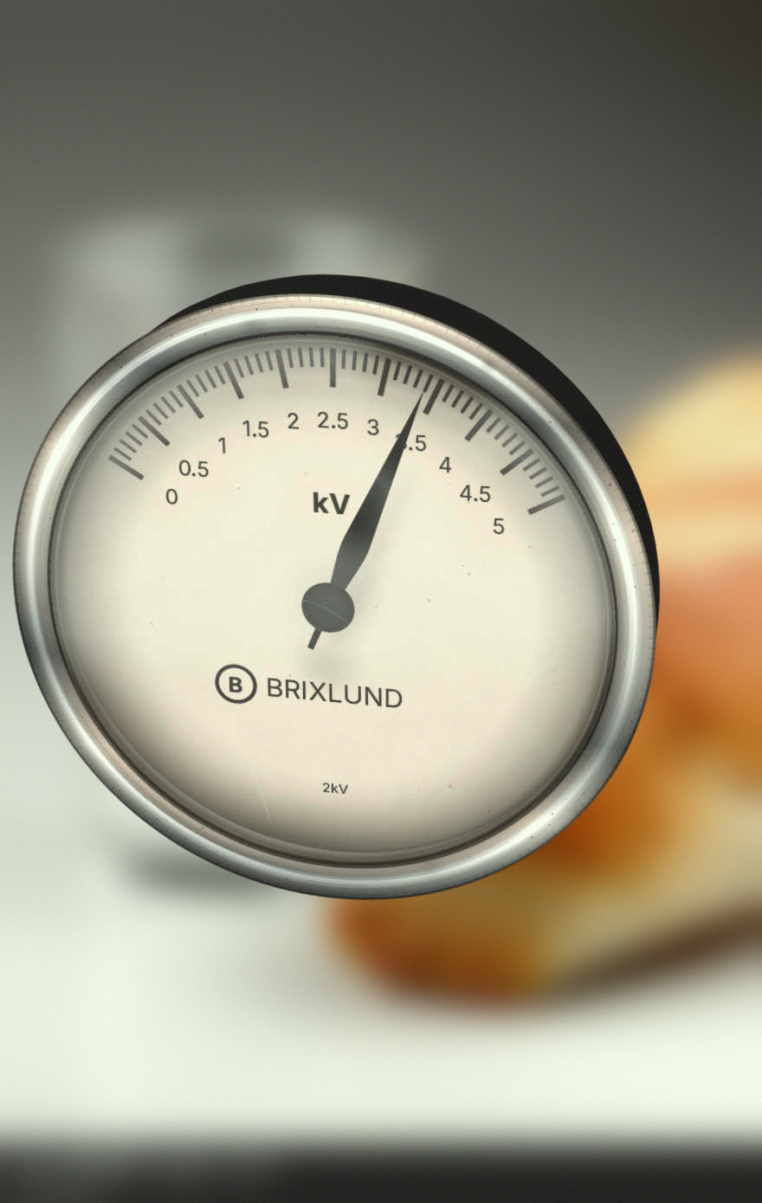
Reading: 3.4
